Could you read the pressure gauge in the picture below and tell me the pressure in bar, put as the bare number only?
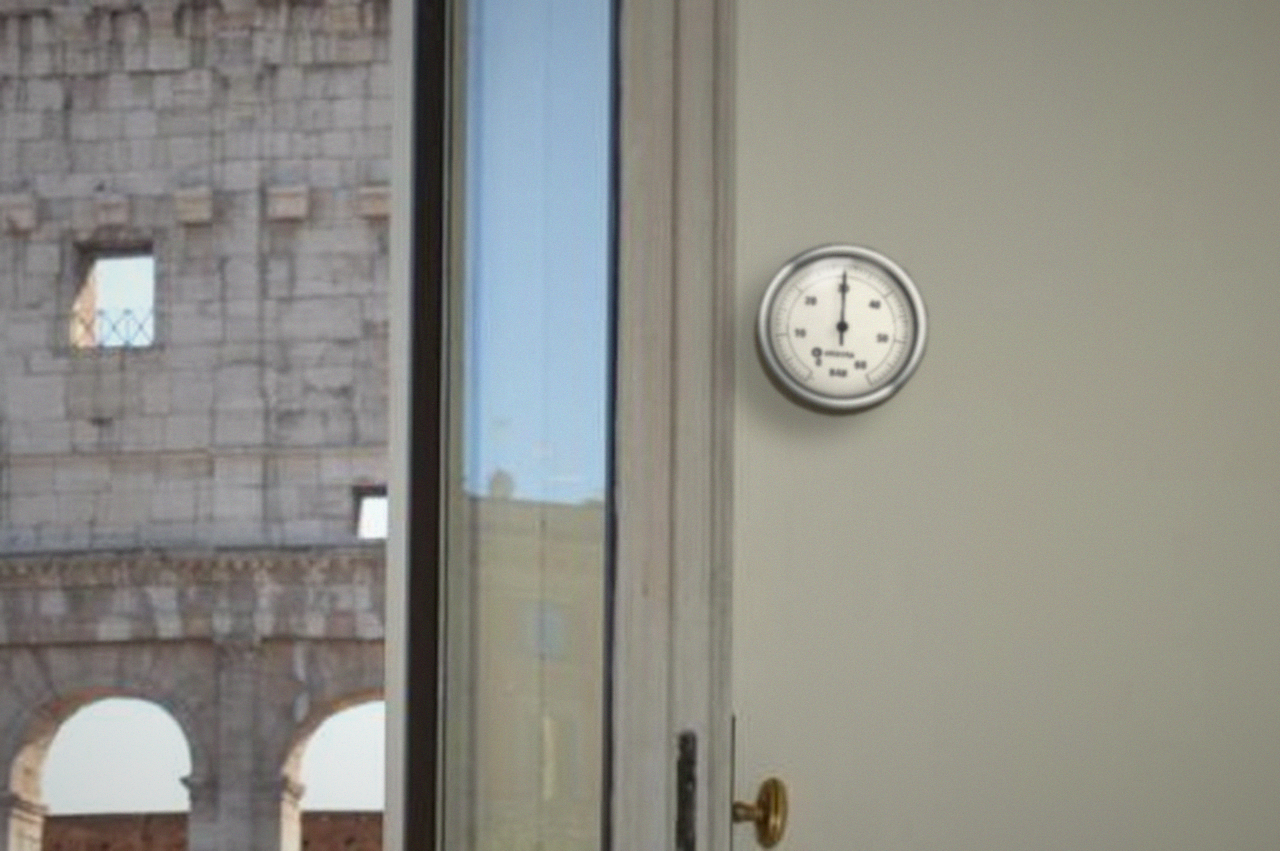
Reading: 30
